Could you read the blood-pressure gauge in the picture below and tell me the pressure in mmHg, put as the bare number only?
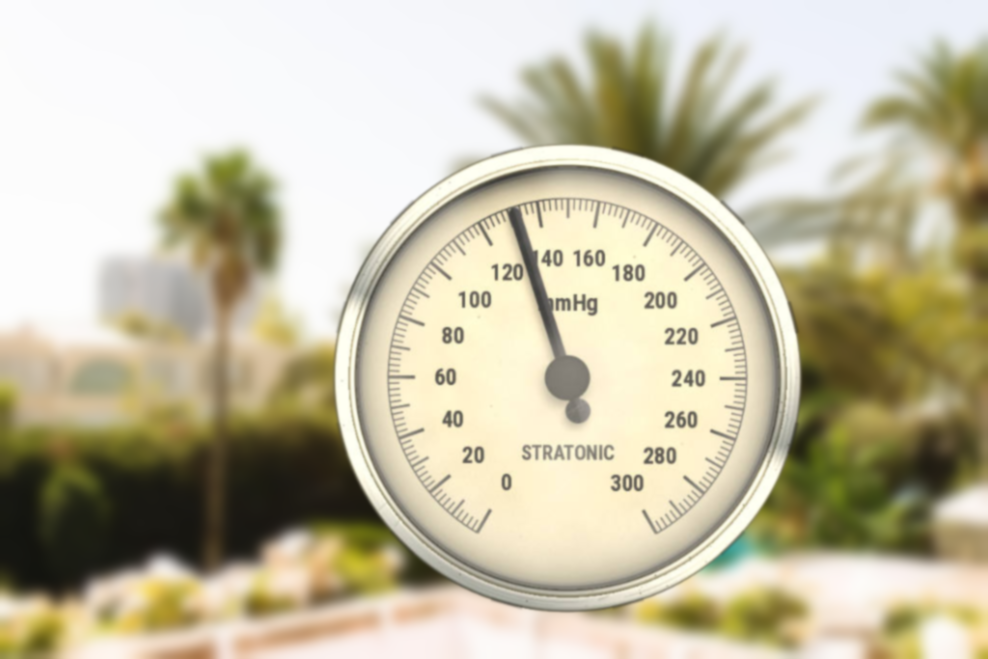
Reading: 132
